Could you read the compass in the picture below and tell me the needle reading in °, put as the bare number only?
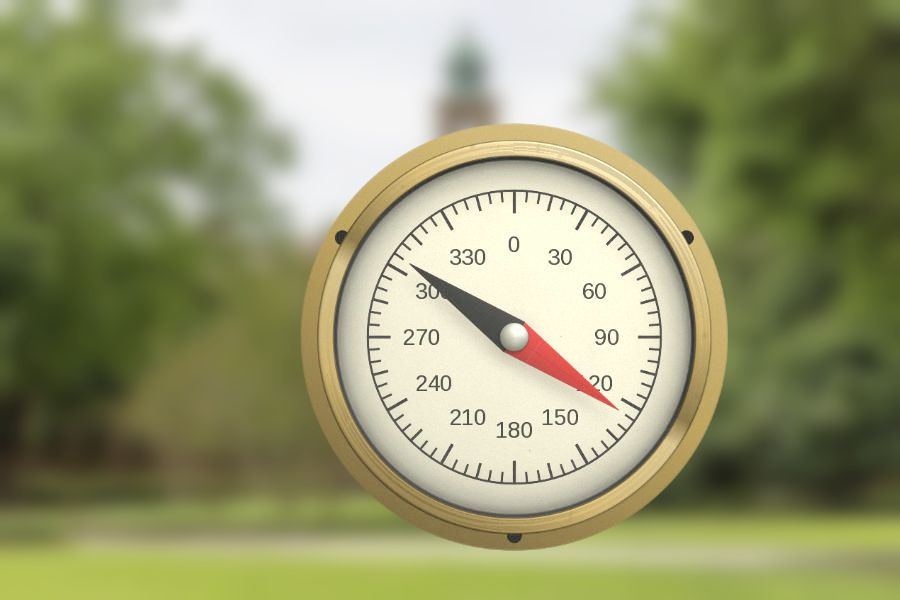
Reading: 125
